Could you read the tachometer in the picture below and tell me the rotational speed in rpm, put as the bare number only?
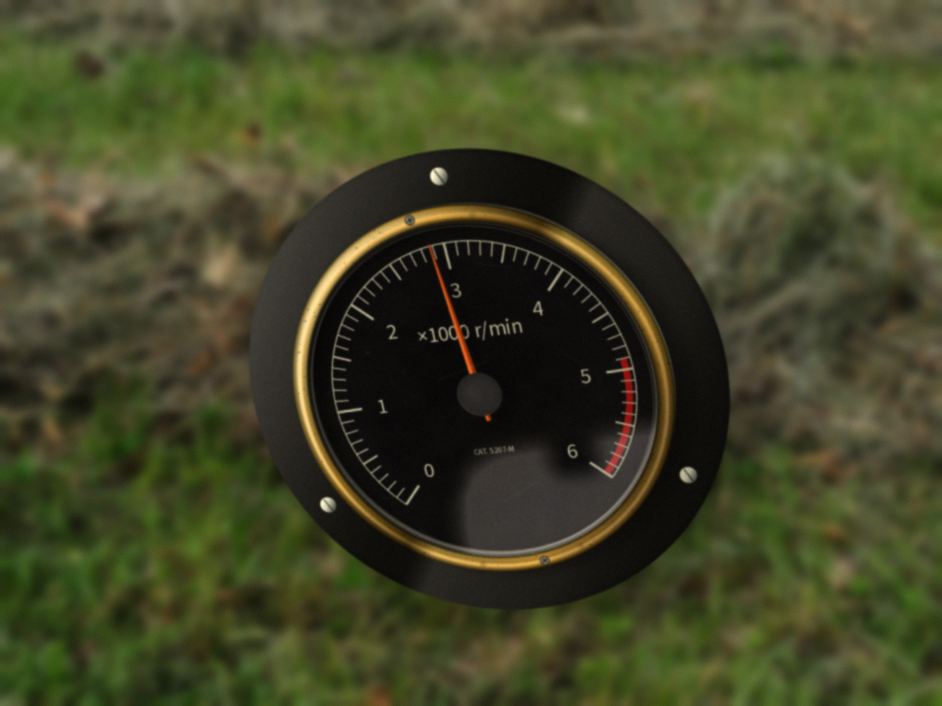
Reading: 2900
